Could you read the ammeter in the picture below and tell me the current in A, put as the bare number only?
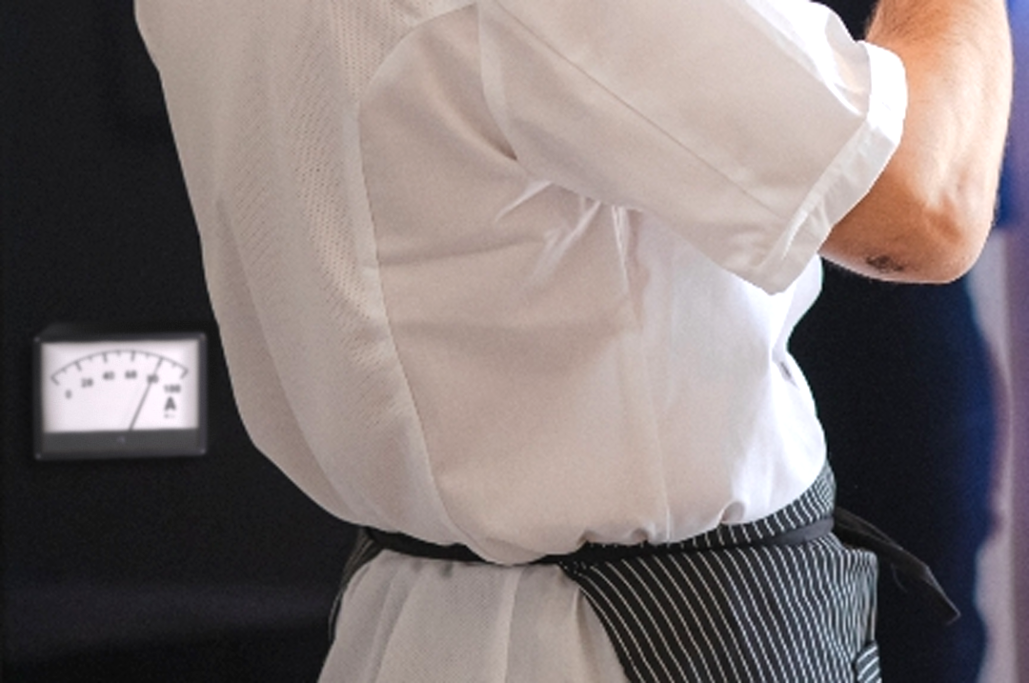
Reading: 80
